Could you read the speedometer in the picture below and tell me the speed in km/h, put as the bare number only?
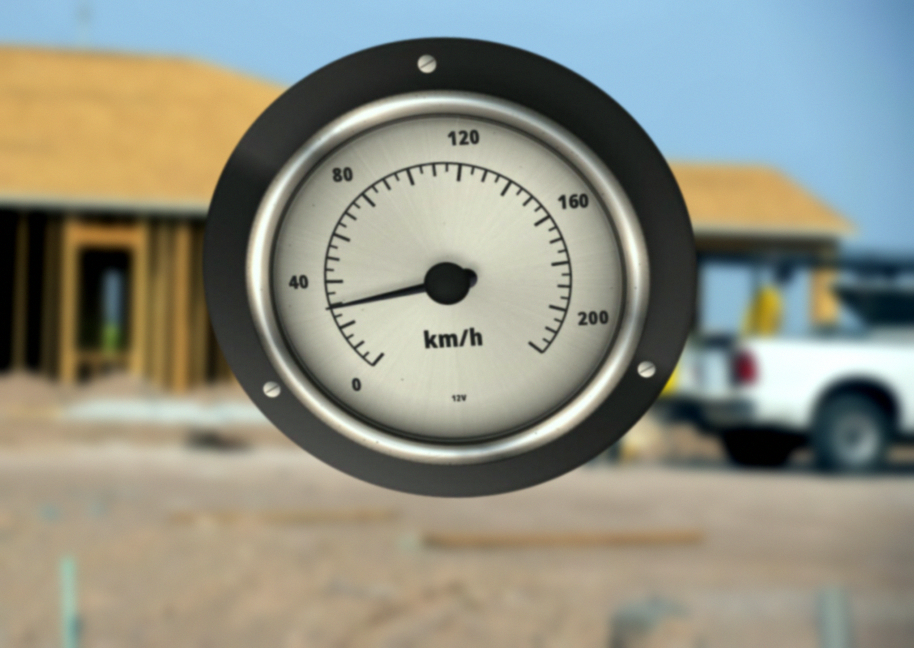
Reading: 30
